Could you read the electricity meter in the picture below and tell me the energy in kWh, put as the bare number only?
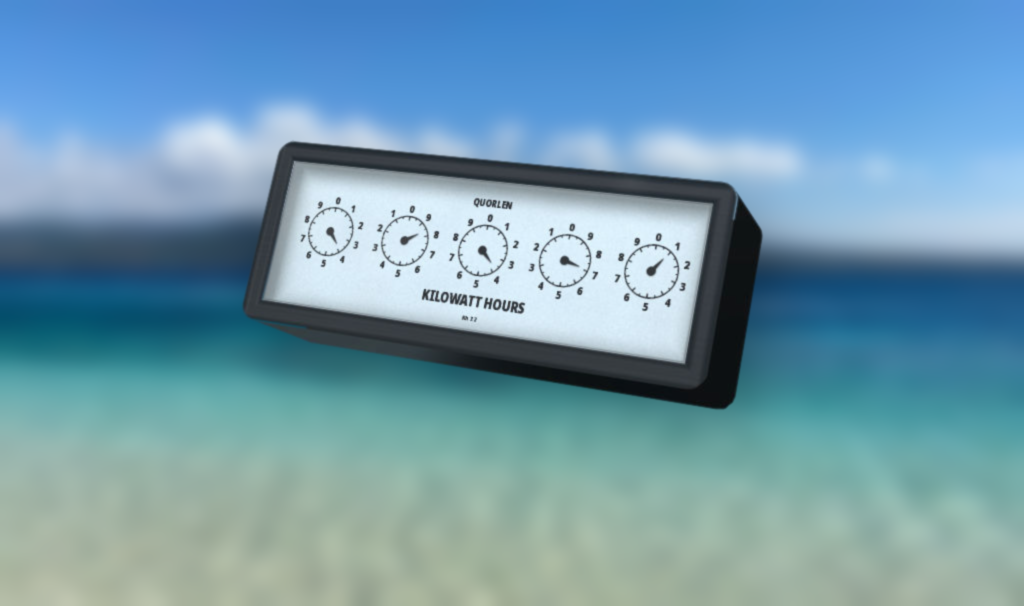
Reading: 38371
